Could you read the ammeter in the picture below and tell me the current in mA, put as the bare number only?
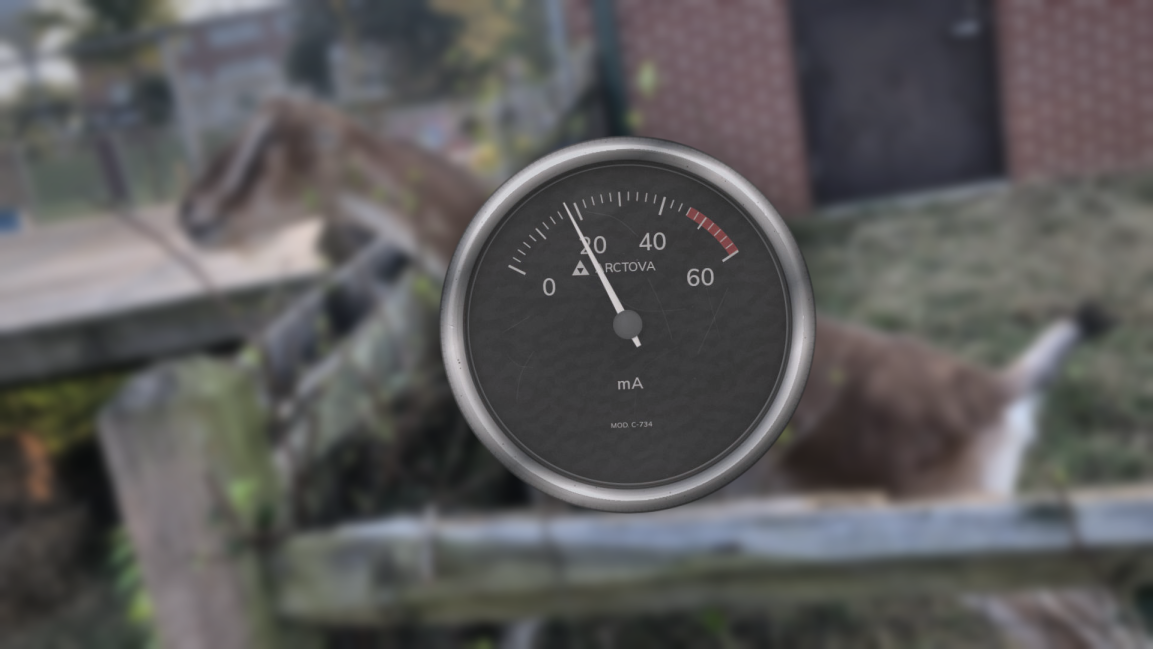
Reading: 18
